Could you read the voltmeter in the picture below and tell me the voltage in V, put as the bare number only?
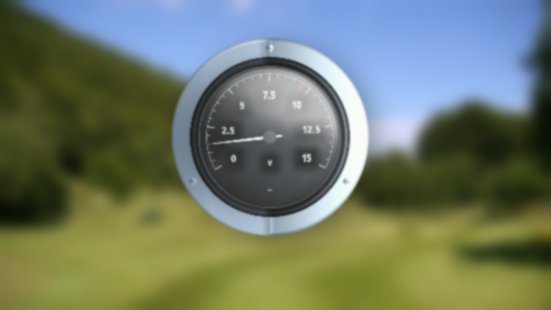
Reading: 1.5
